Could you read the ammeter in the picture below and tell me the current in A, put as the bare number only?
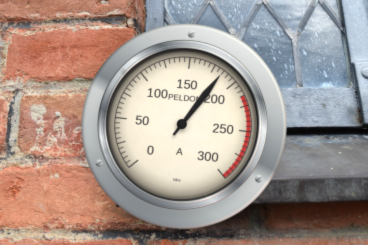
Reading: 185
